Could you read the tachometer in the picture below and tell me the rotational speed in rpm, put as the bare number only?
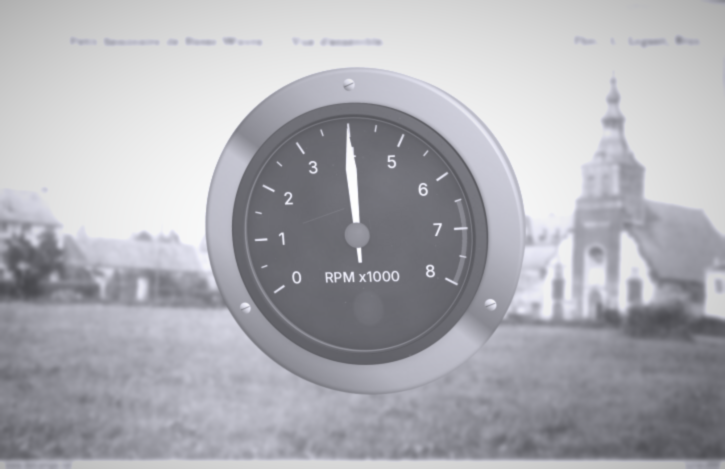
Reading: 4000
